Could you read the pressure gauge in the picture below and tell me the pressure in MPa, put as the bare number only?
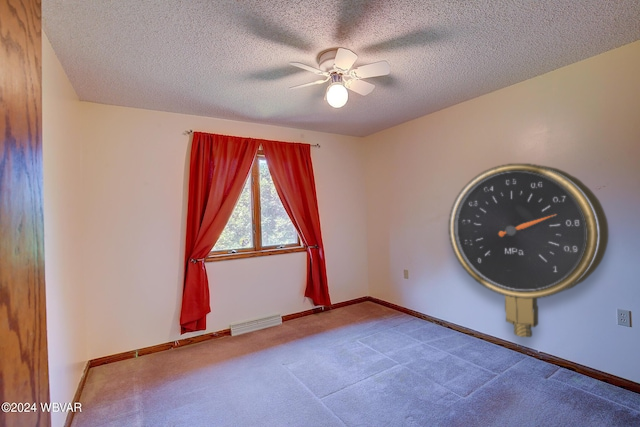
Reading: 0.75
